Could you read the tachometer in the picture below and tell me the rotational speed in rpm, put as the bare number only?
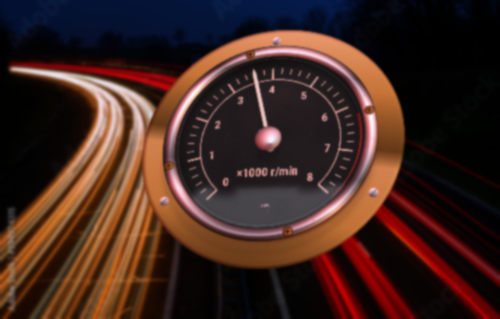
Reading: 3600
